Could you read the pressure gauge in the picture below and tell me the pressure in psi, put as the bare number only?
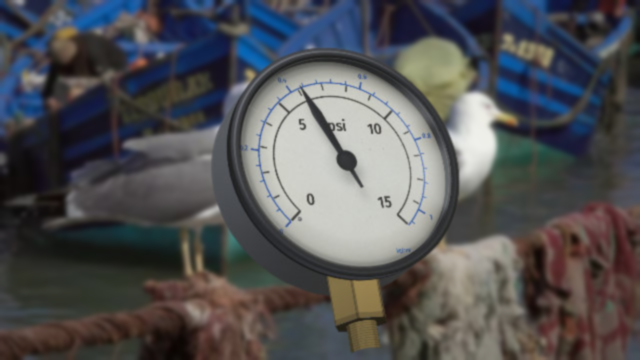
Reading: 6
